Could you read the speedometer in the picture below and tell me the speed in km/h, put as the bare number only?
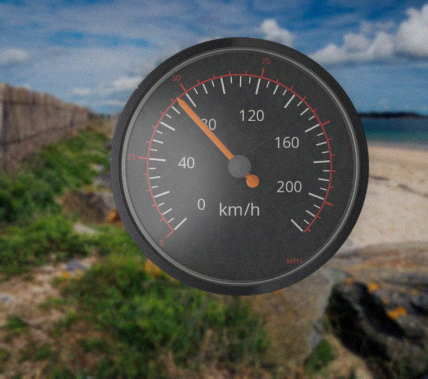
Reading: 75
